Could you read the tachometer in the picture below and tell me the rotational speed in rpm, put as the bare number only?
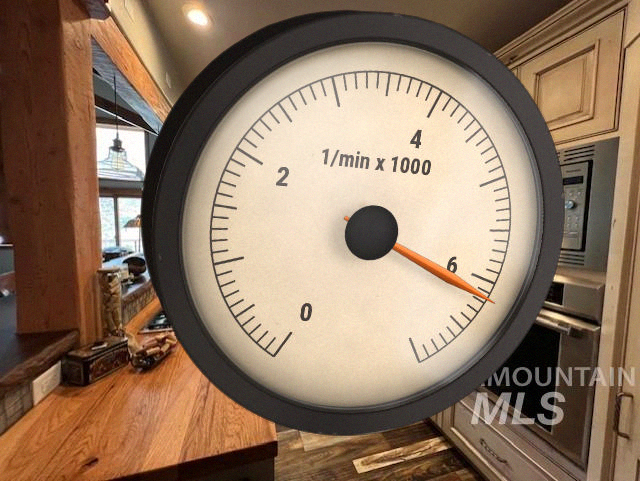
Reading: 6150
